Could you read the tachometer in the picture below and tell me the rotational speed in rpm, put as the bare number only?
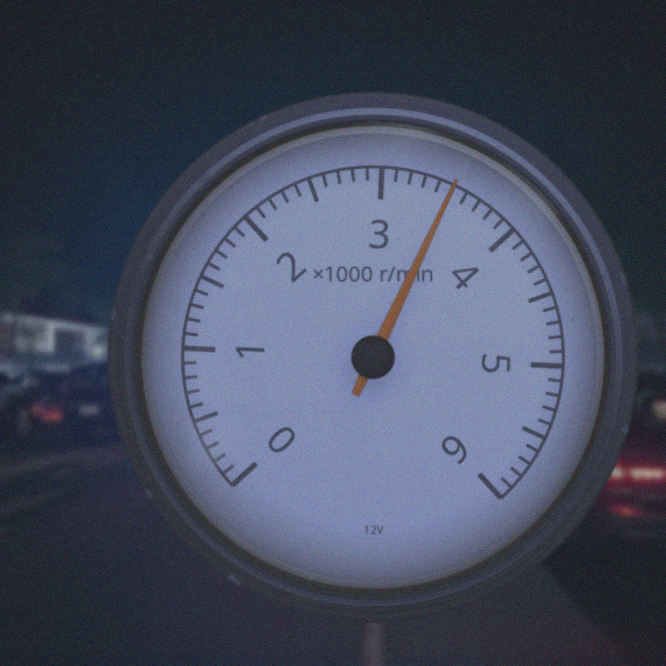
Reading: 3500
